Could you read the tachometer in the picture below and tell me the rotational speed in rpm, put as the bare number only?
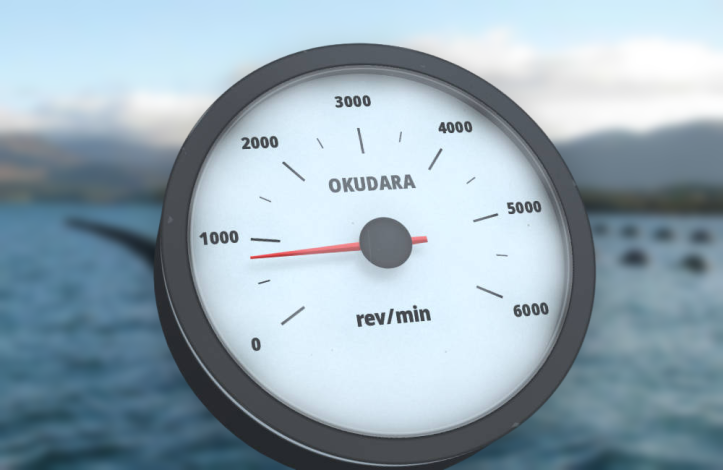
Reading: 750
